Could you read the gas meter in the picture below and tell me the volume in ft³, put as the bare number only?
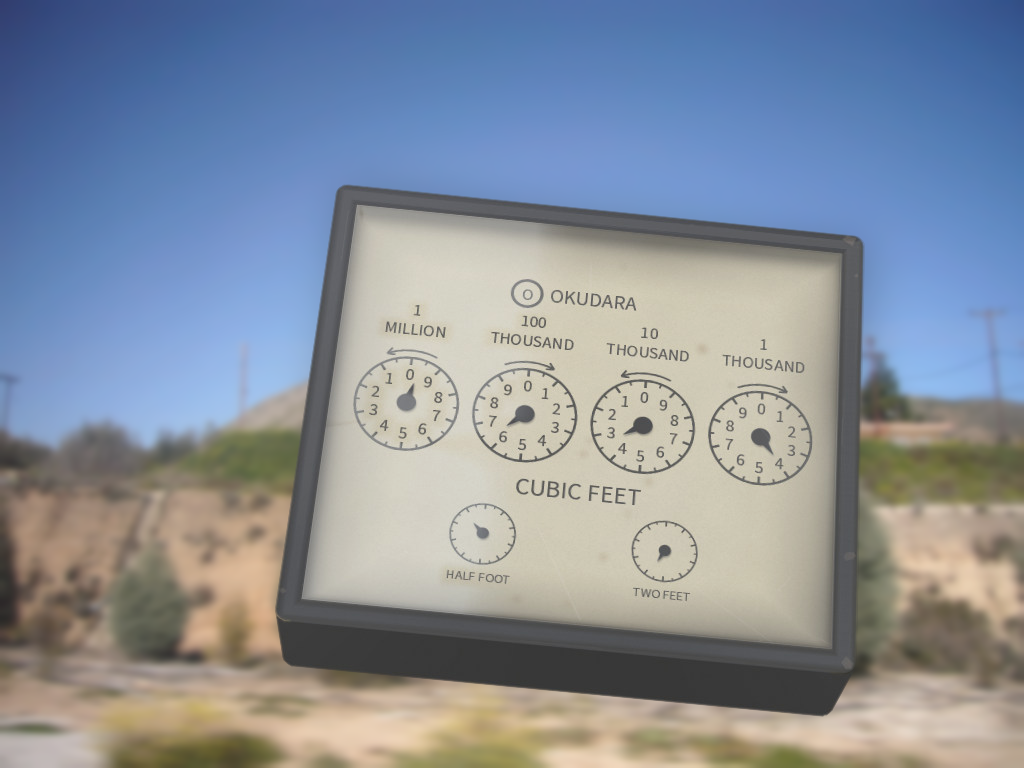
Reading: 963400
